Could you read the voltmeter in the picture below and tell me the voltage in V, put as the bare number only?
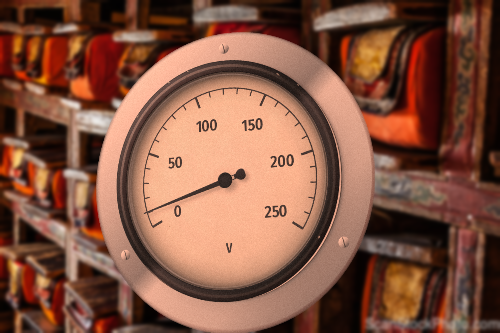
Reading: 10
